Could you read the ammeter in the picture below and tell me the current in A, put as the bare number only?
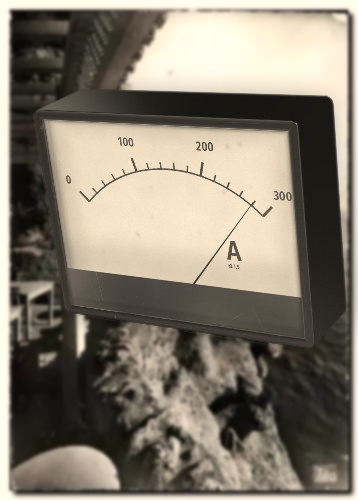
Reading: 280
